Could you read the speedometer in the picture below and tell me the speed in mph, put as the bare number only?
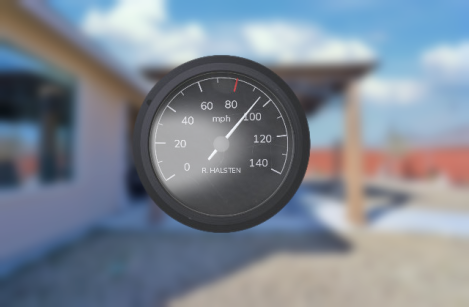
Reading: 95
